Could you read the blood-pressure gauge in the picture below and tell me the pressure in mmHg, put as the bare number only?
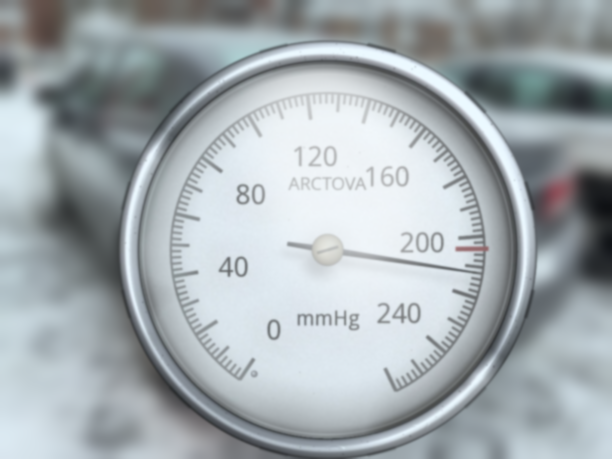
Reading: 212
